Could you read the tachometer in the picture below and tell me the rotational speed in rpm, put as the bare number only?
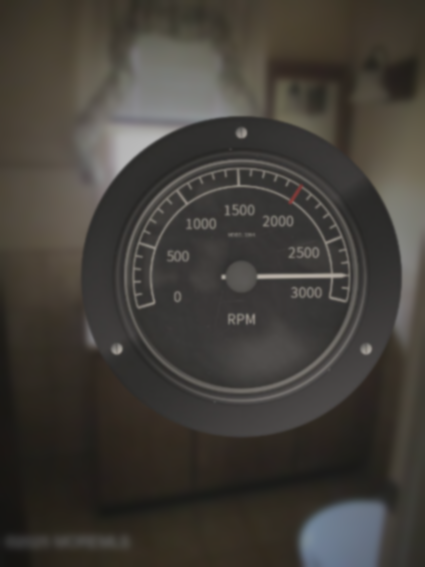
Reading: 2800
